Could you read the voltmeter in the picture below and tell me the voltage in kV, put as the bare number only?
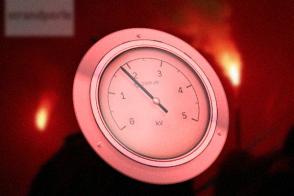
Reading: 1.75
